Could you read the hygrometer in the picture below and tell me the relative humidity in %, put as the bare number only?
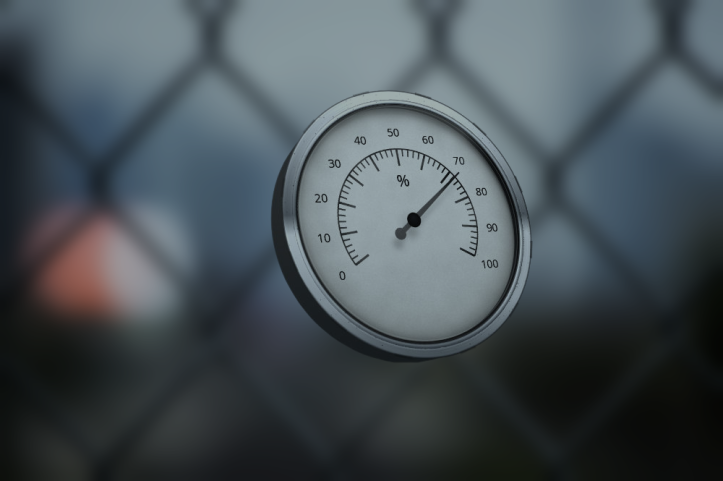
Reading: 72
